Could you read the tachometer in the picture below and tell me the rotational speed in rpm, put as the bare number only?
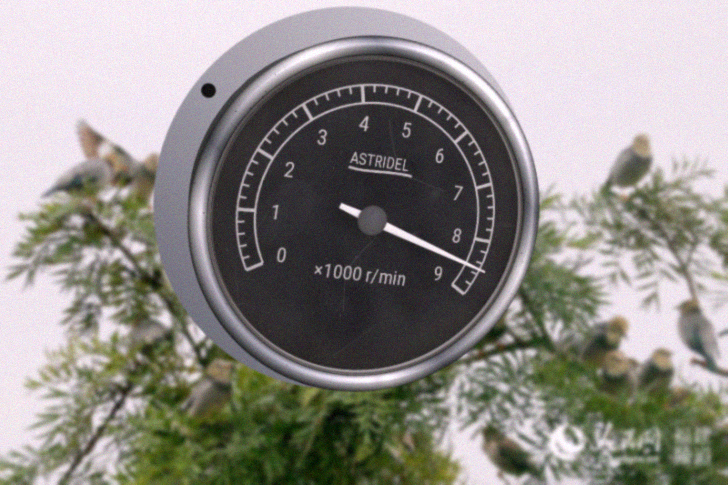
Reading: 8500
